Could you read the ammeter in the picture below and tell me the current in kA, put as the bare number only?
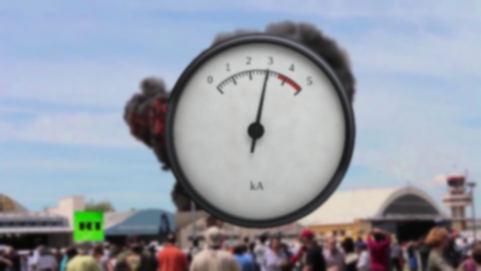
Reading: 3
